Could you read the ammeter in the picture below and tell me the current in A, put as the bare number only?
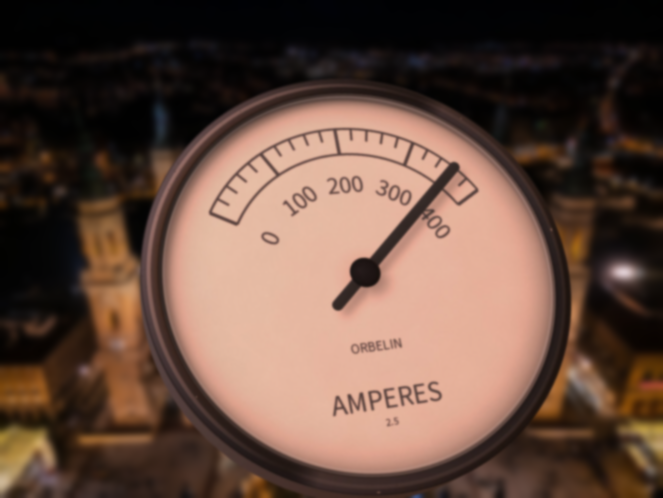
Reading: 360
